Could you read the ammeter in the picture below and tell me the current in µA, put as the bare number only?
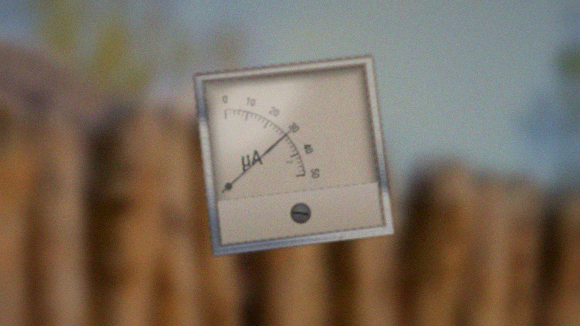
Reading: 30
